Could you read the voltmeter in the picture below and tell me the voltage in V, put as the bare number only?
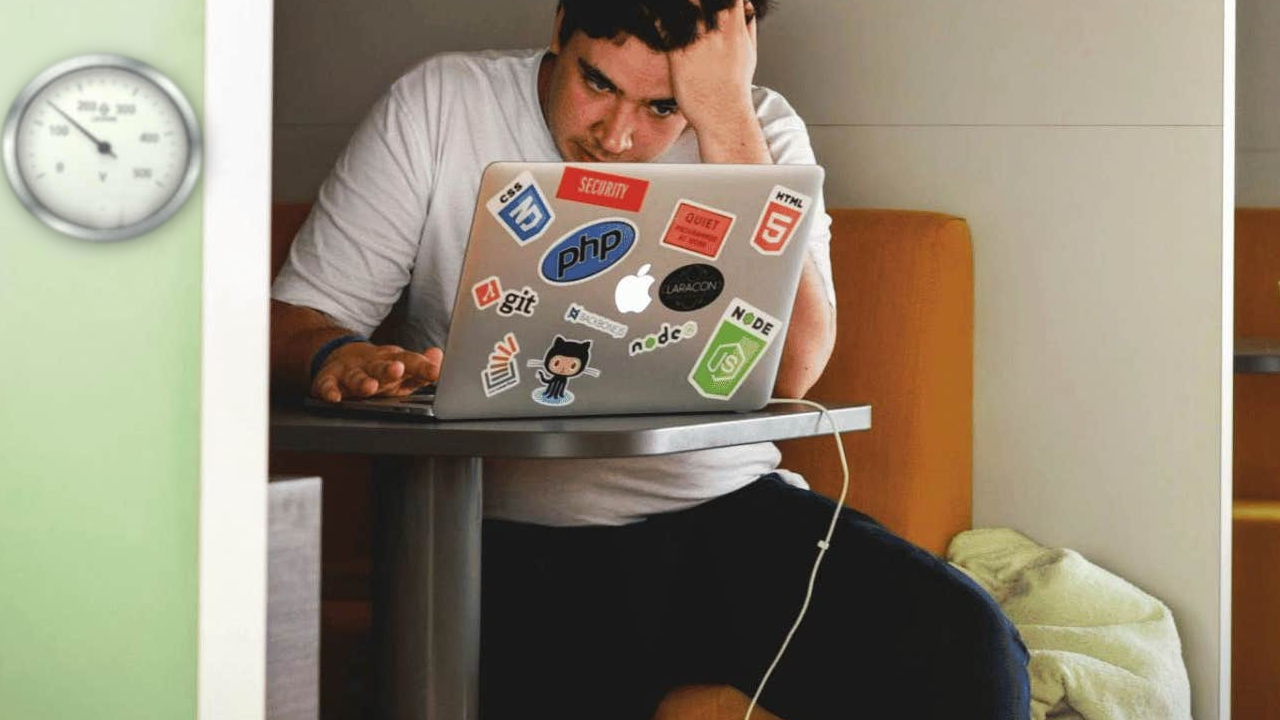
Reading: 140
